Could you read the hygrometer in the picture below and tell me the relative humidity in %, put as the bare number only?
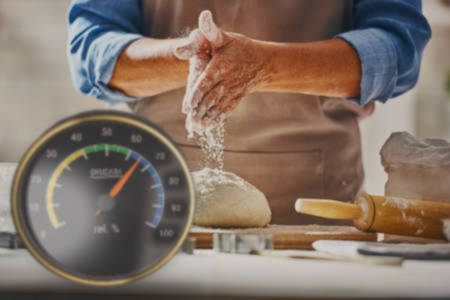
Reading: 65
